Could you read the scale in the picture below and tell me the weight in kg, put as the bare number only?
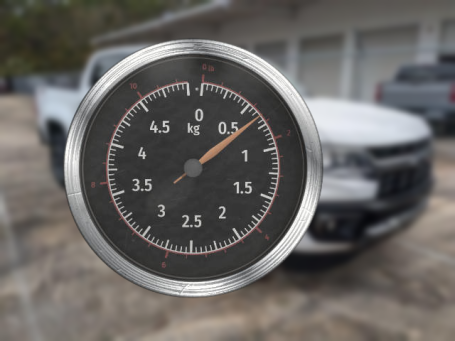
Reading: 0.65
